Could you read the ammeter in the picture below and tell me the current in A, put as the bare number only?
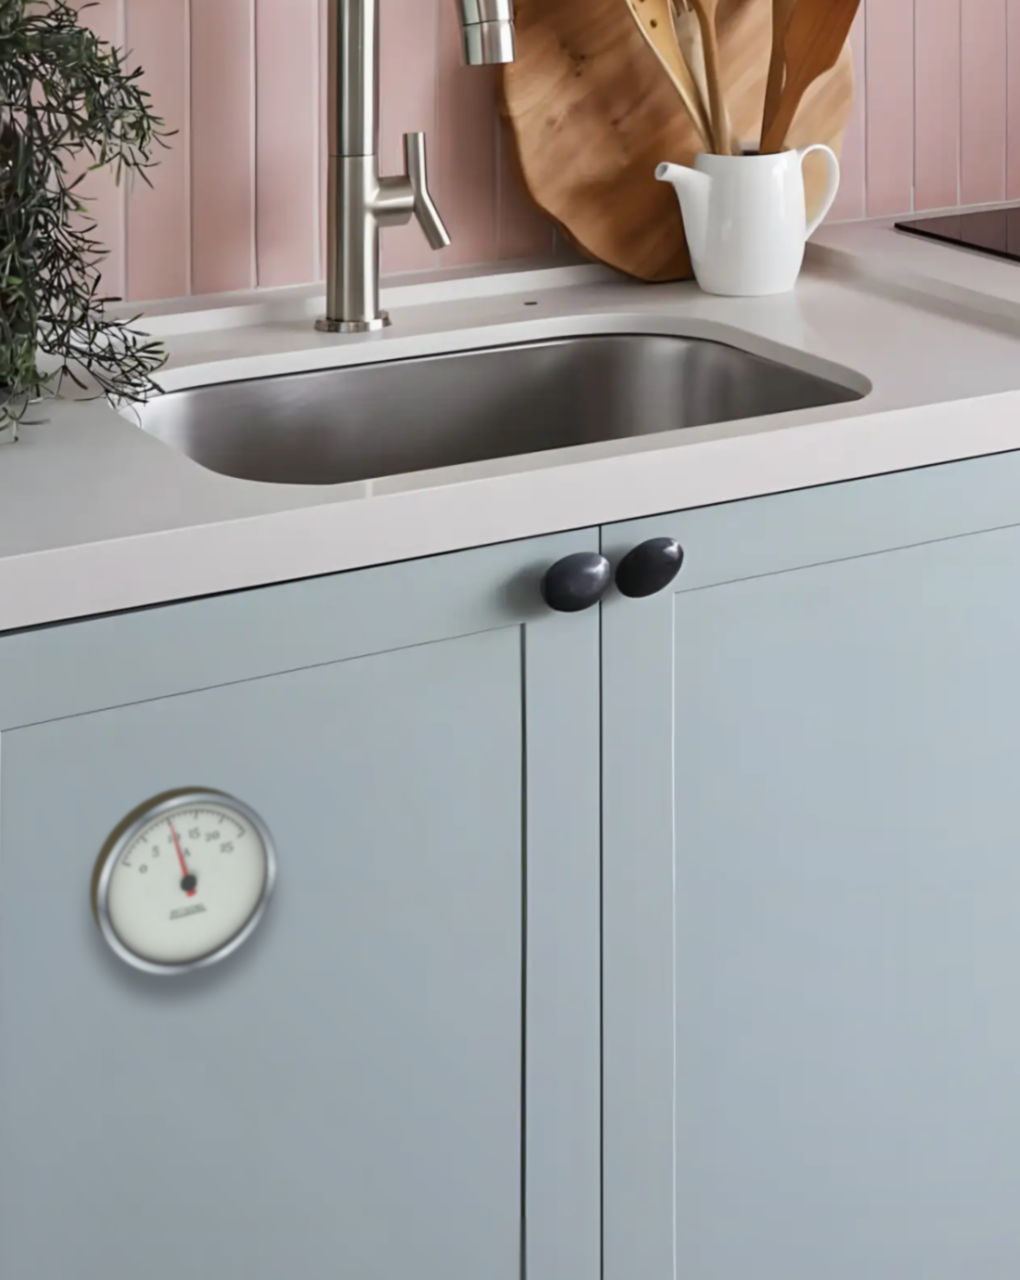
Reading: 10
